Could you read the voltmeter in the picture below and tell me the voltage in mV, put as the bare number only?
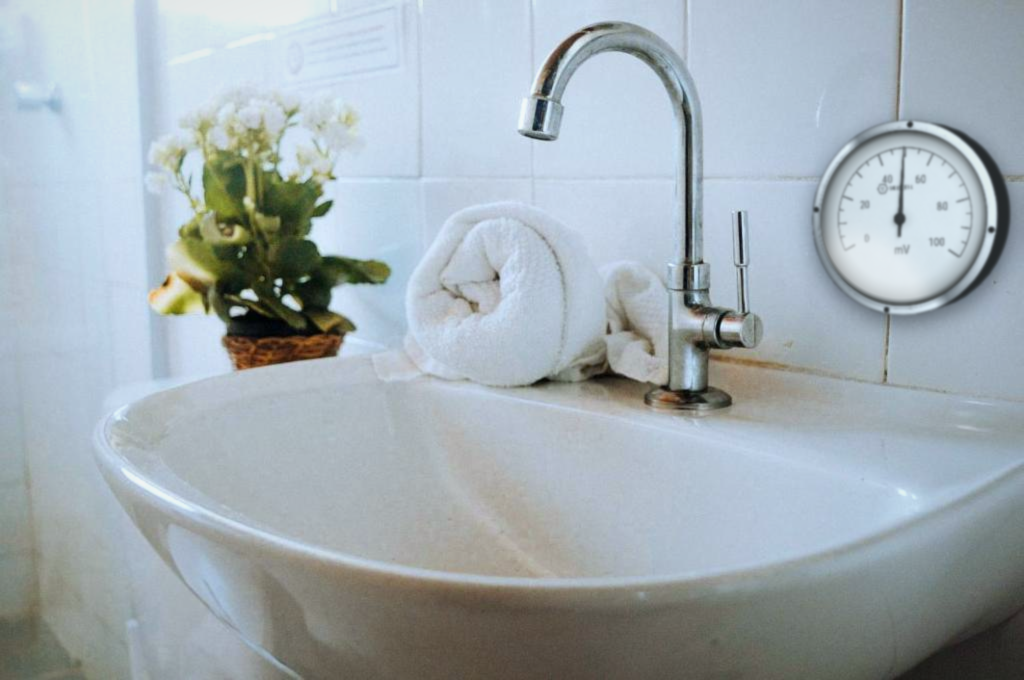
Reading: 50
